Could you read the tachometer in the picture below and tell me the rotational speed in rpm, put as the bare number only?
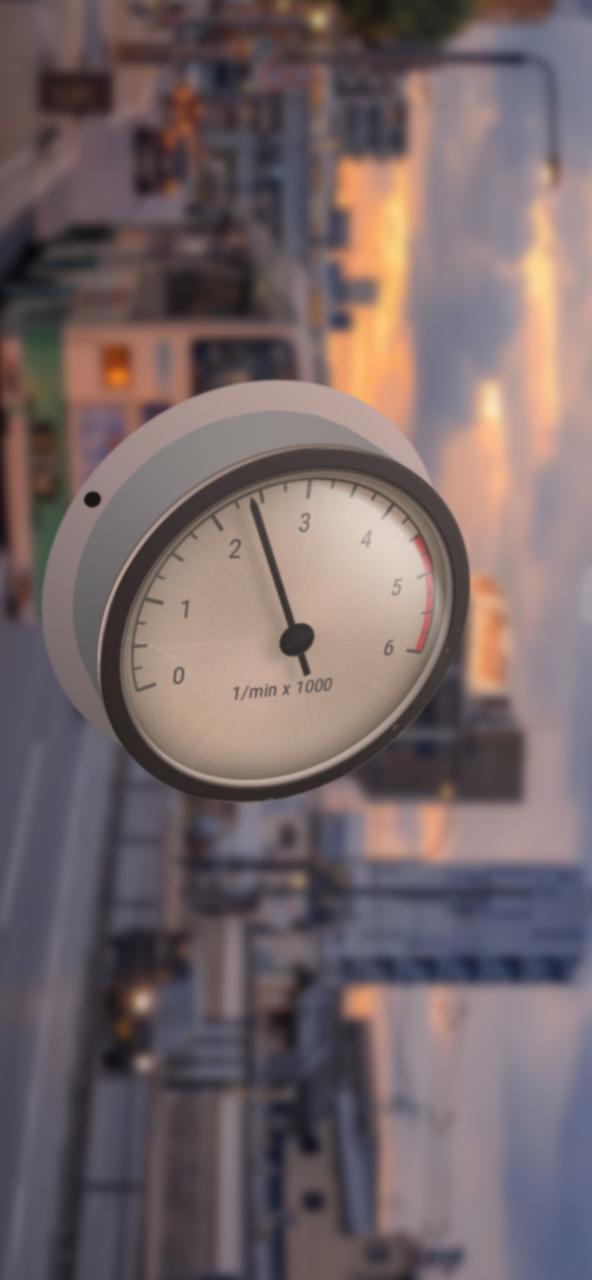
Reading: 2375
